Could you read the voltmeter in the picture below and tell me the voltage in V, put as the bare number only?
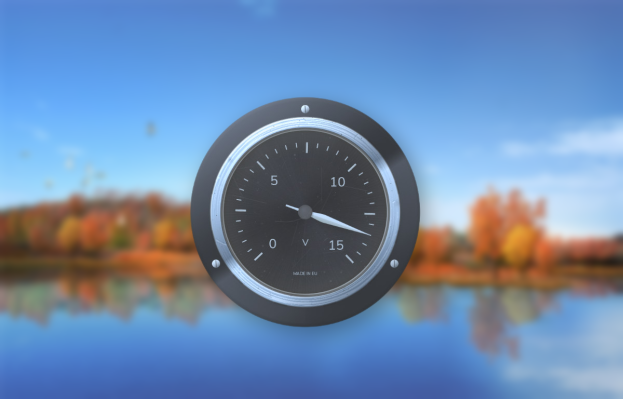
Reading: 13.5
